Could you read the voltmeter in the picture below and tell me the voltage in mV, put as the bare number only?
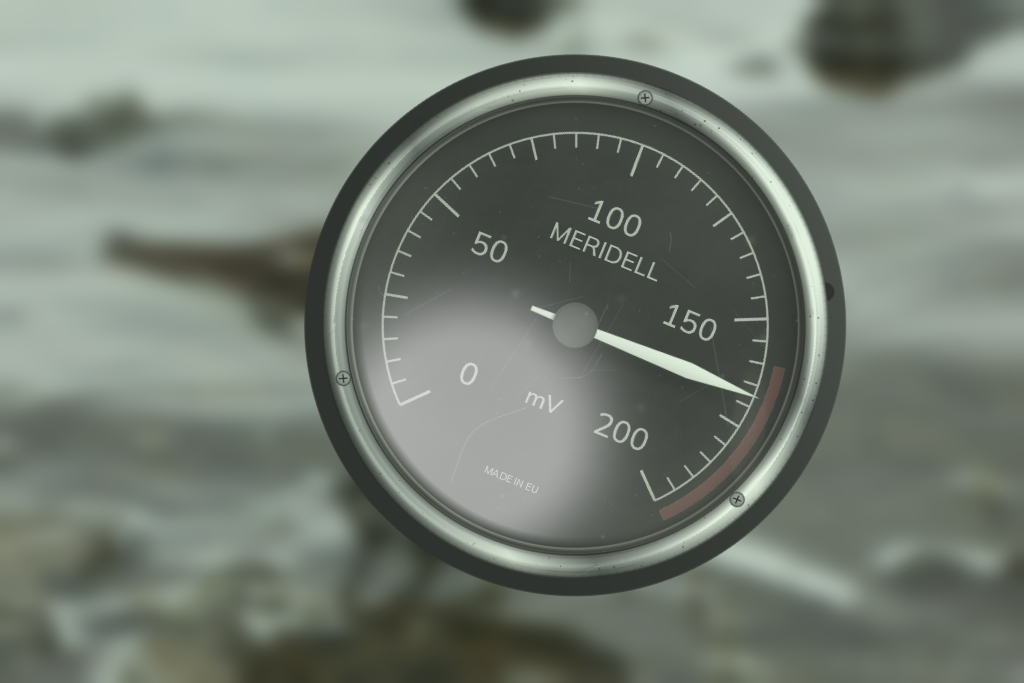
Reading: 167.5
